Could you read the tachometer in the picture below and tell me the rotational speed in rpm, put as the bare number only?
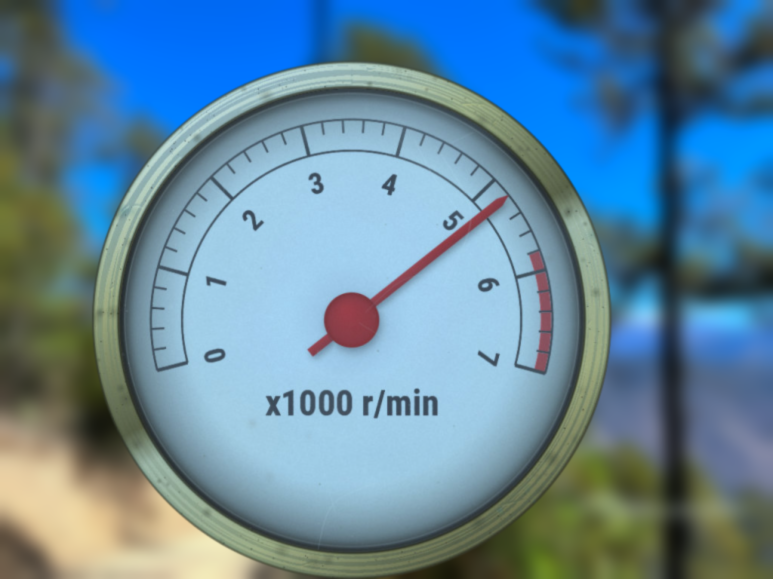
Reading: 5200
